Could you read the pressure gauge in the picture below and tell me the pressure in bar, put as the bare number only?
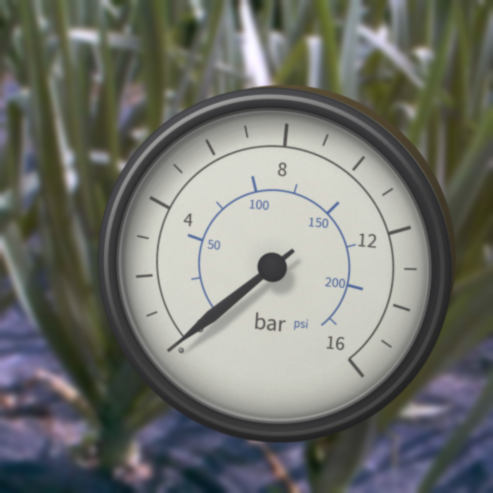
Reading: 0
